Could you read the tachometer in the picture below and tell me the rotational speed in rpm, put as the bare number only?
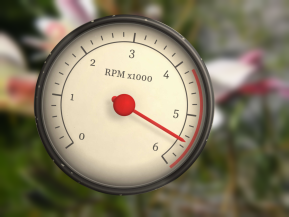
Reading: 5500
